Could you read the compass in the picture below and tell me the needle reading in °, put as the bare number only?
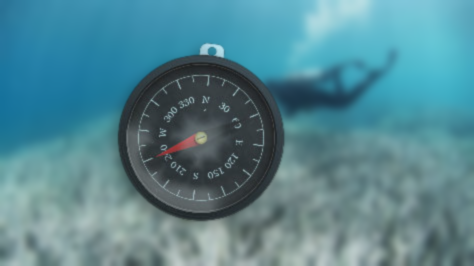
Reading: 240
